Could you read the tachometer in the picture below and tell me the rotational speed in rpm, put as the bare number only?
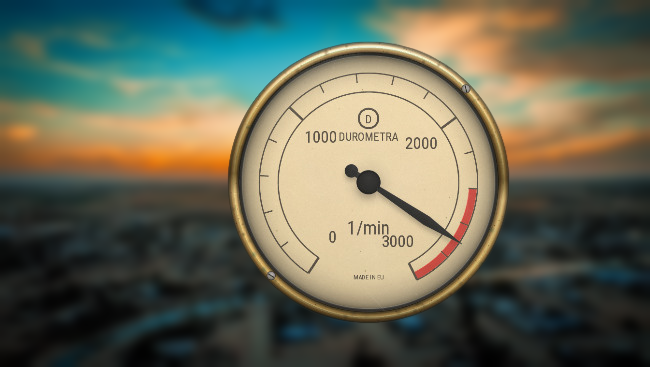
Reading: 2700
